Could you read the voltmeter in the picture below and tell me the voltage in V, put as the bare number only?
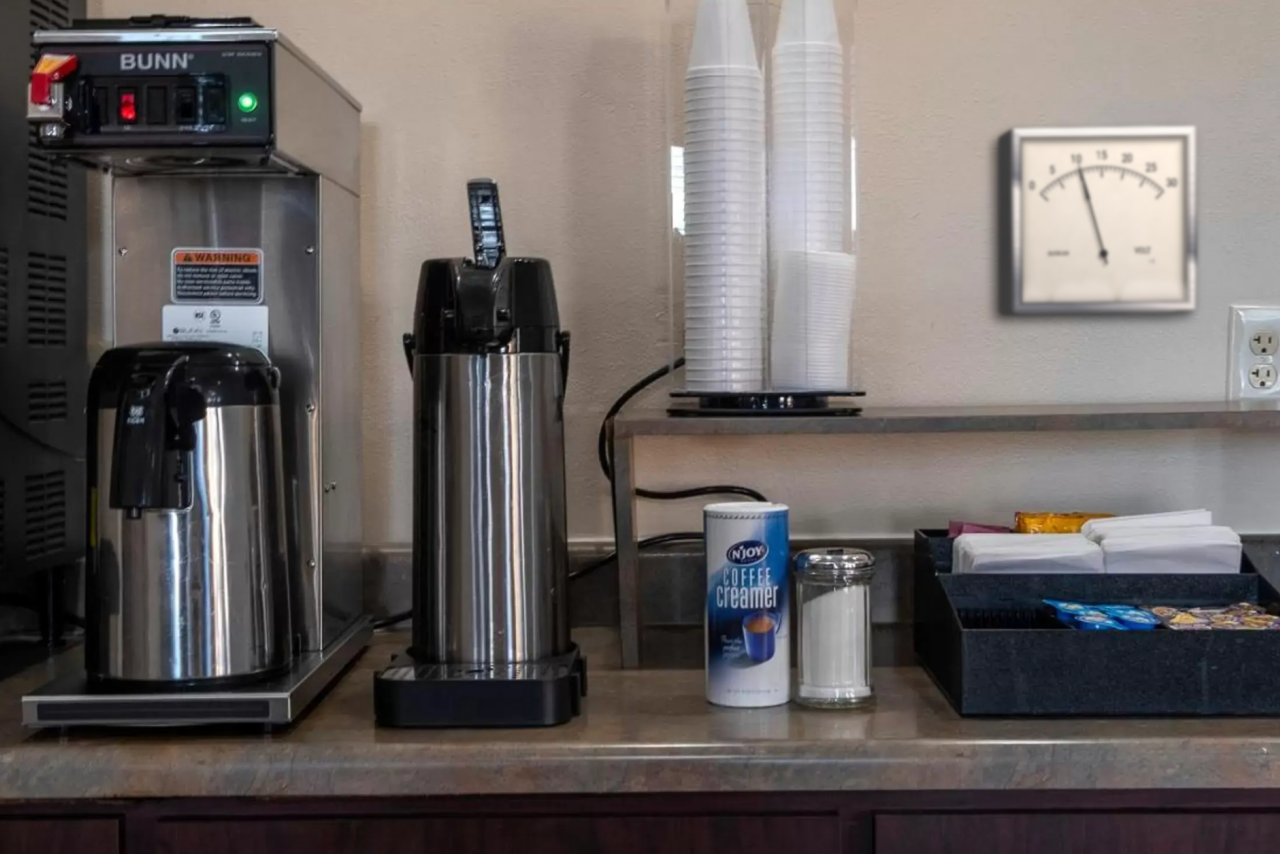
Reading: 10
